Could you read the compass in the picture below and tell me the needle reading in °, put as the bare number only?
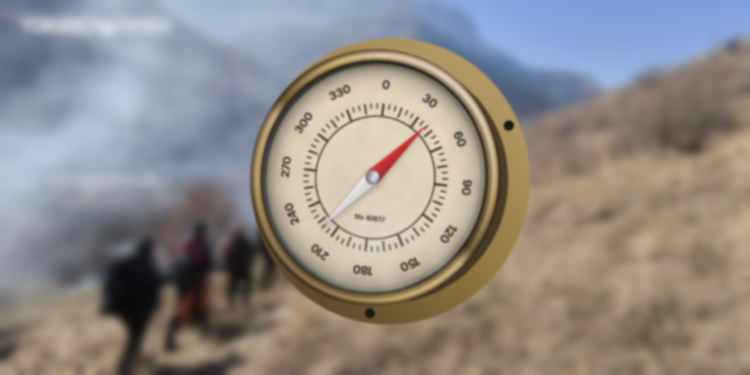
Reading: 40
